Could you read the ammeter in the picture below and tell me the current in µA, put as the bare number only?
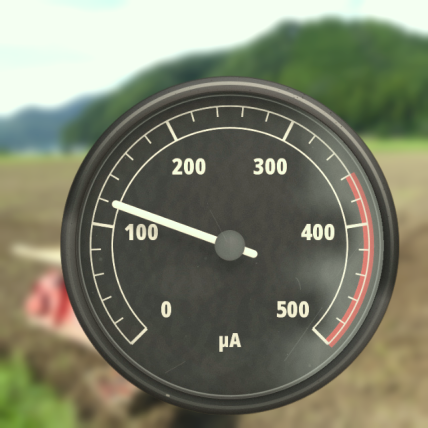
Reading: 120
